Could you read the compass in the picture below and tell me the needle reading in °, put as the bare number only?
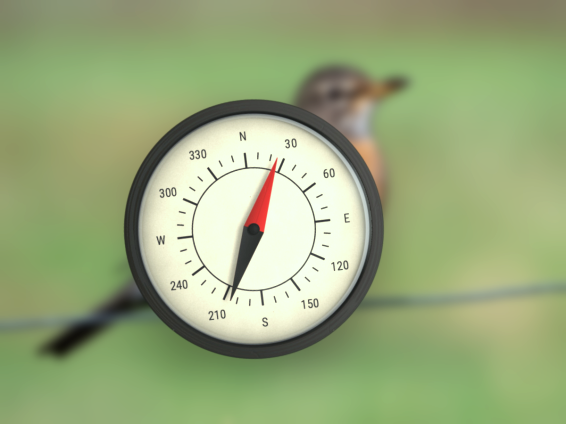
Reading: 25
